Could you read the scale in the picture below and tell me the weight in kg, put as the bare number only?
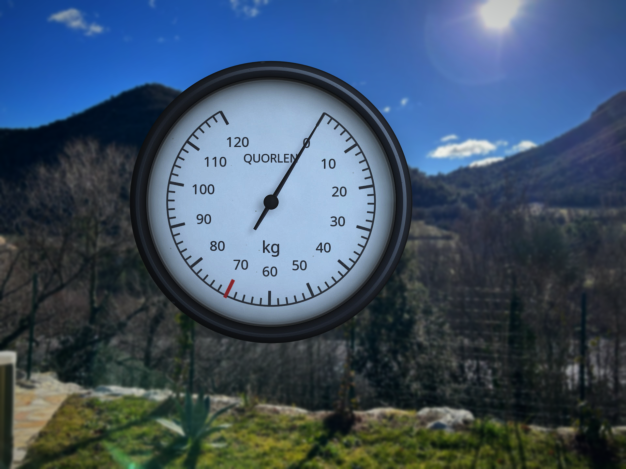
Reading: 0
